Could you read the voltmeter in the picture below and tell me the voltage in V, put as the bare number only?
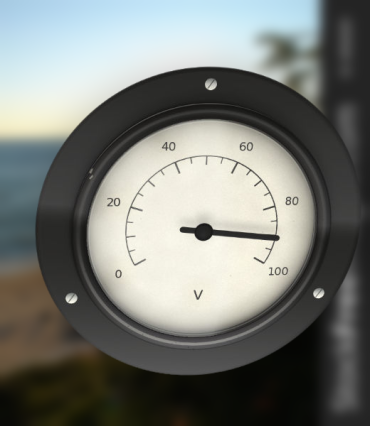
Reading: 90
